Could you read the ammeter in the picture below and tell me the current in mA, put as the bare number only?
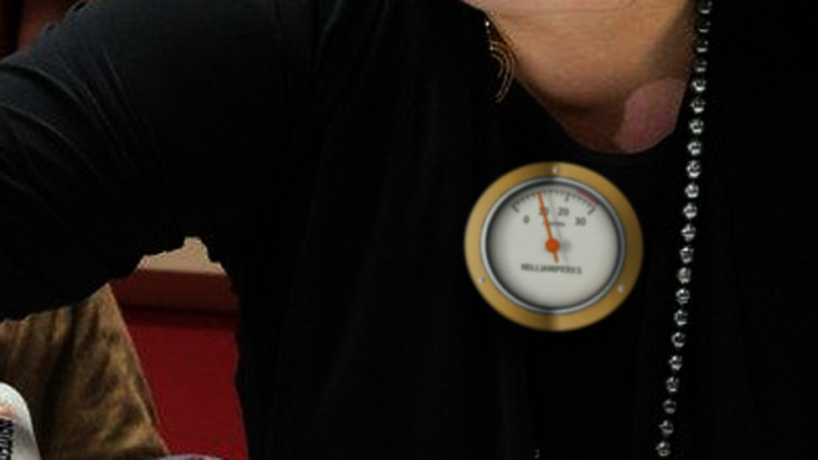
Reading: 10
